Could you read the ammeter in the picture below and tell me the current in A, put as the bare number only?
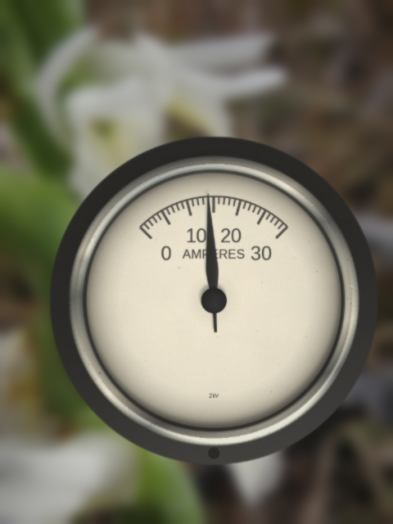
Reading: 14
